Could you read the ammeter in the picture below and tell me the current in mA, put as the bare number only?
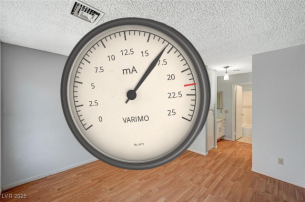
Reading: 17
